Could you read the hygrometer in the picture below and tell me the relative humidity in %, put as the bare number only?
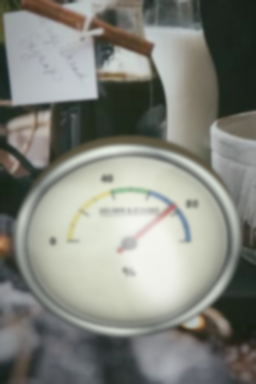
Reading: 75
